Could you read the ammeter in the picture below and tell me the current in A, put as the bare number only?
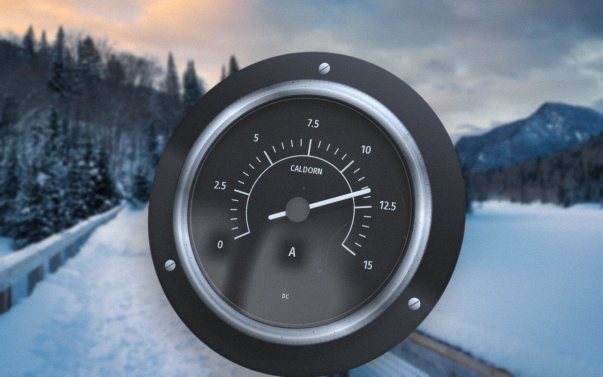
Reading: 11.75
